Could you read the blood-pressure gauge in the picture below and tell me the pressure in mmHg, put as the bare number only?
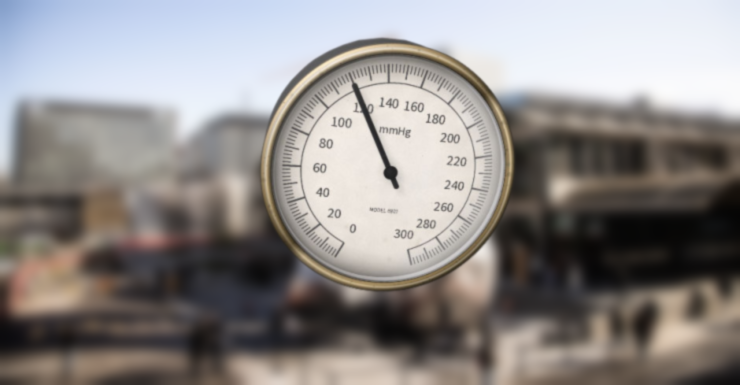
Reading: 120
